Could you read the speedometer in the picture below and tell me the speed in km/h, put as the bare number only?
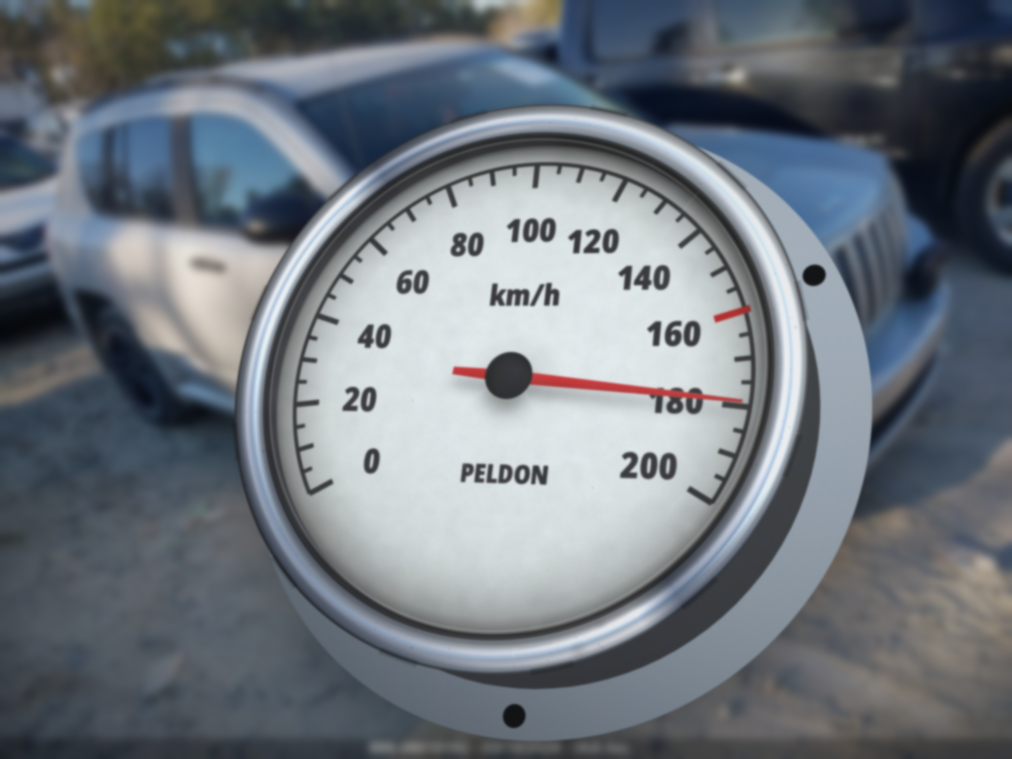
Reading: 180
